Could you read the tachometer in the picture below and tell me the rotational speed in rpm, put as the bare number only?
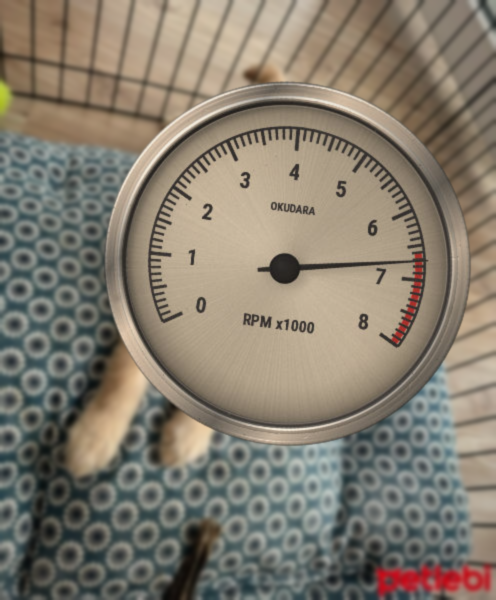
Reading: 6700
